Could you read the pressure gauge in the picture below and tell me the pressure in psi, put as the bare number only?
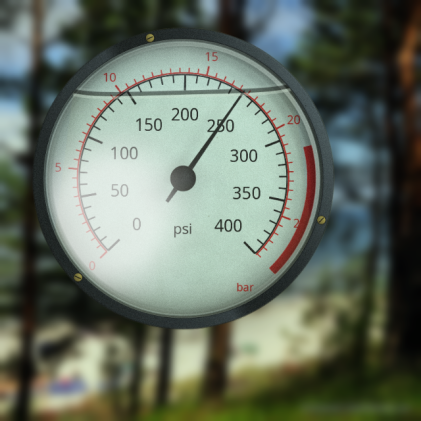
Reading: 250
